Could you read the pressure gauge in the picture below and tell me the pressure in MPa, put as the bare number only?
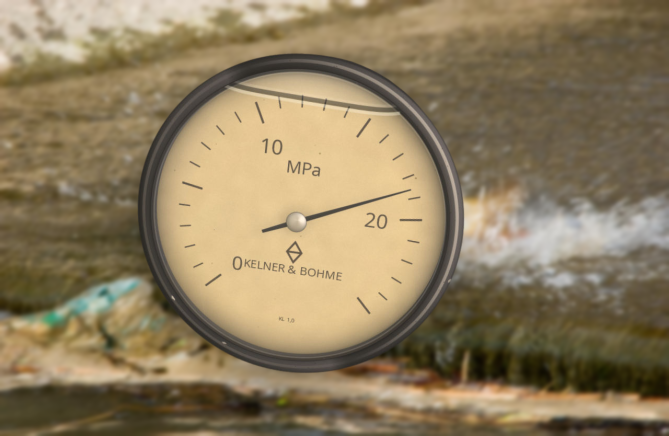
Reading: 18.5
